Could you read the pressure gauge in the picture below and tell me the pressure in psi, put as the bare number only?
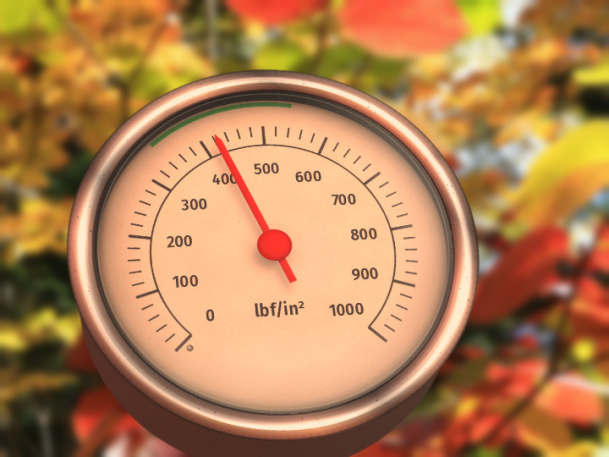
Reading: 420
